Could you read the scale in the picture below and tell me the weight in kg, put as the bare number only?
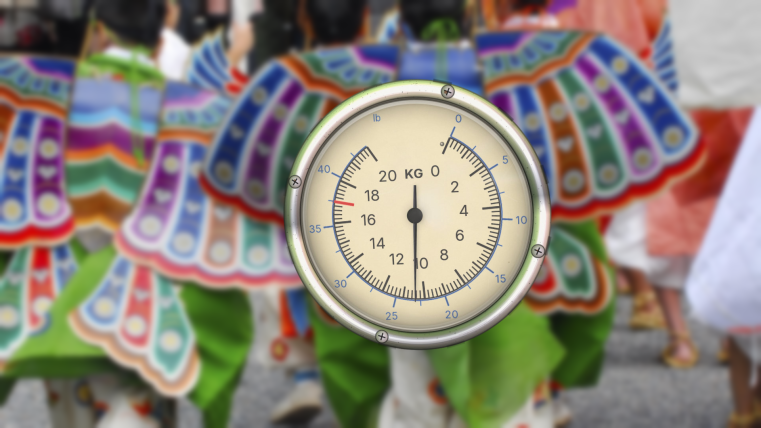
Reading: 10.4
